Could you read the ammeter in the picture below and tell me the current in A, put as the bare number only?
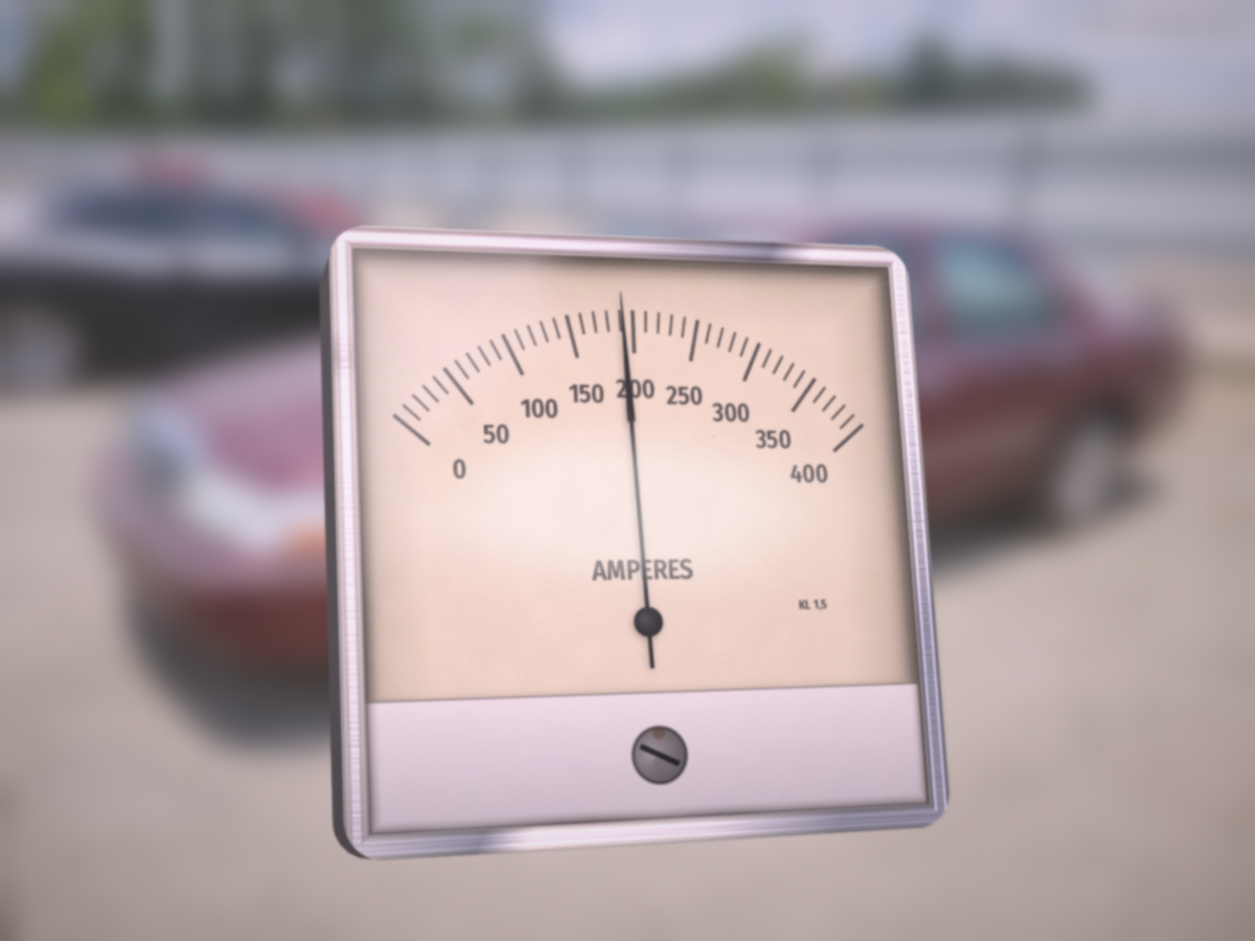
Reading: 190
